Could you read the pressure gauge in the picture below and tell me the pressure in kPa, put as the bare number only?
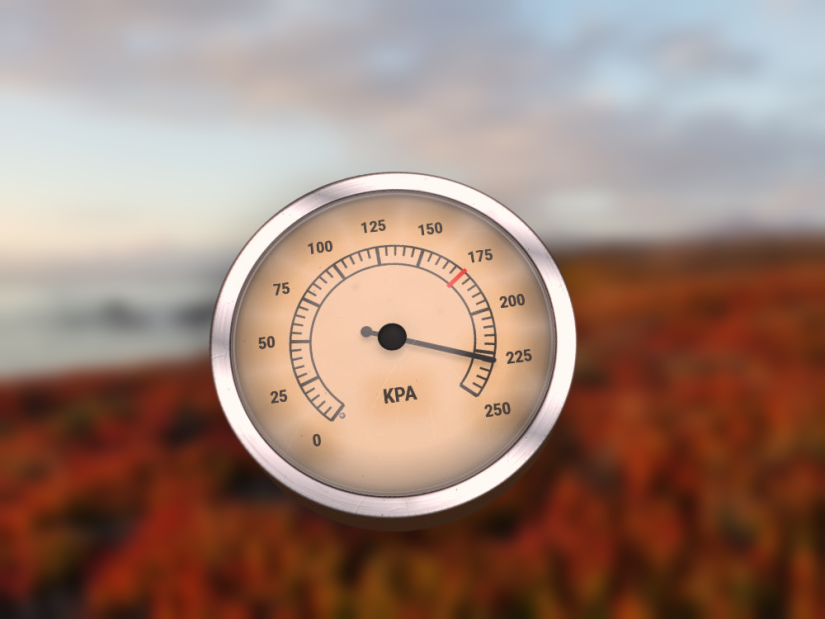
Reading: 230
